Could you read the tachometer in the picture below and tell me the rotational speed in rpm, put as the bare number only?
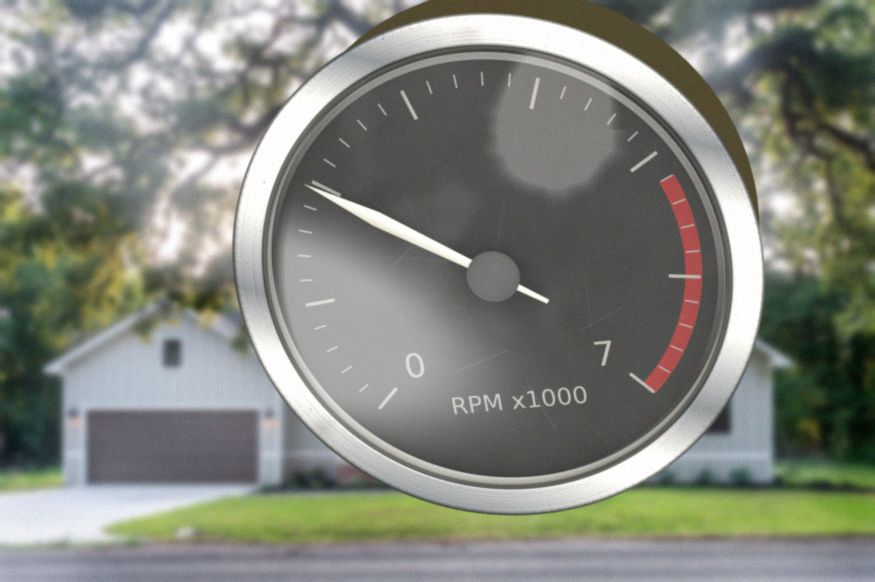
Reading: 2000
